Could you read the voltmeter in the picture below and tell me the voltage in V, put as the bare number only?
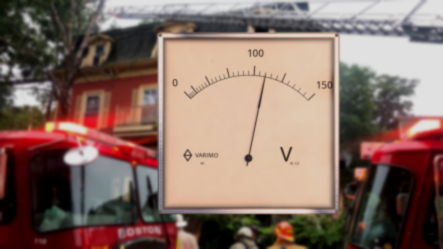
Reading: 110
